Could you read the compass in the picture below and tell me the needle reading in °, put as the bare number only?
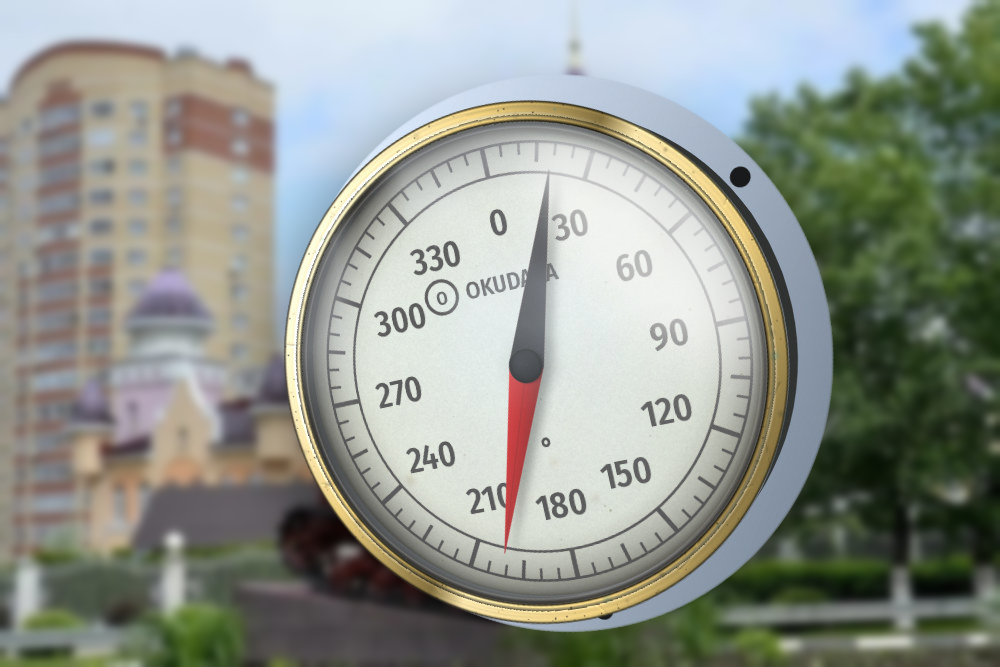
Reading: 200
